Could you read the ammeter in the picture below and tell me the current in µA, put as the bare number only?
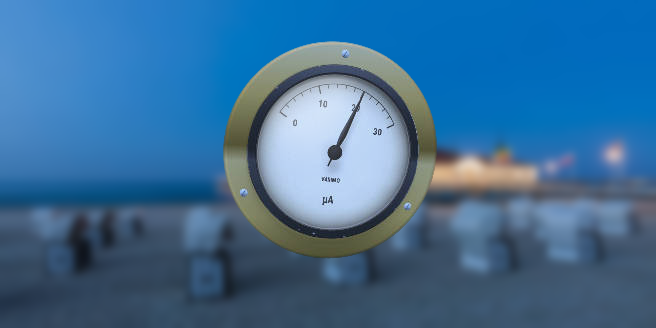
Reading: 20
